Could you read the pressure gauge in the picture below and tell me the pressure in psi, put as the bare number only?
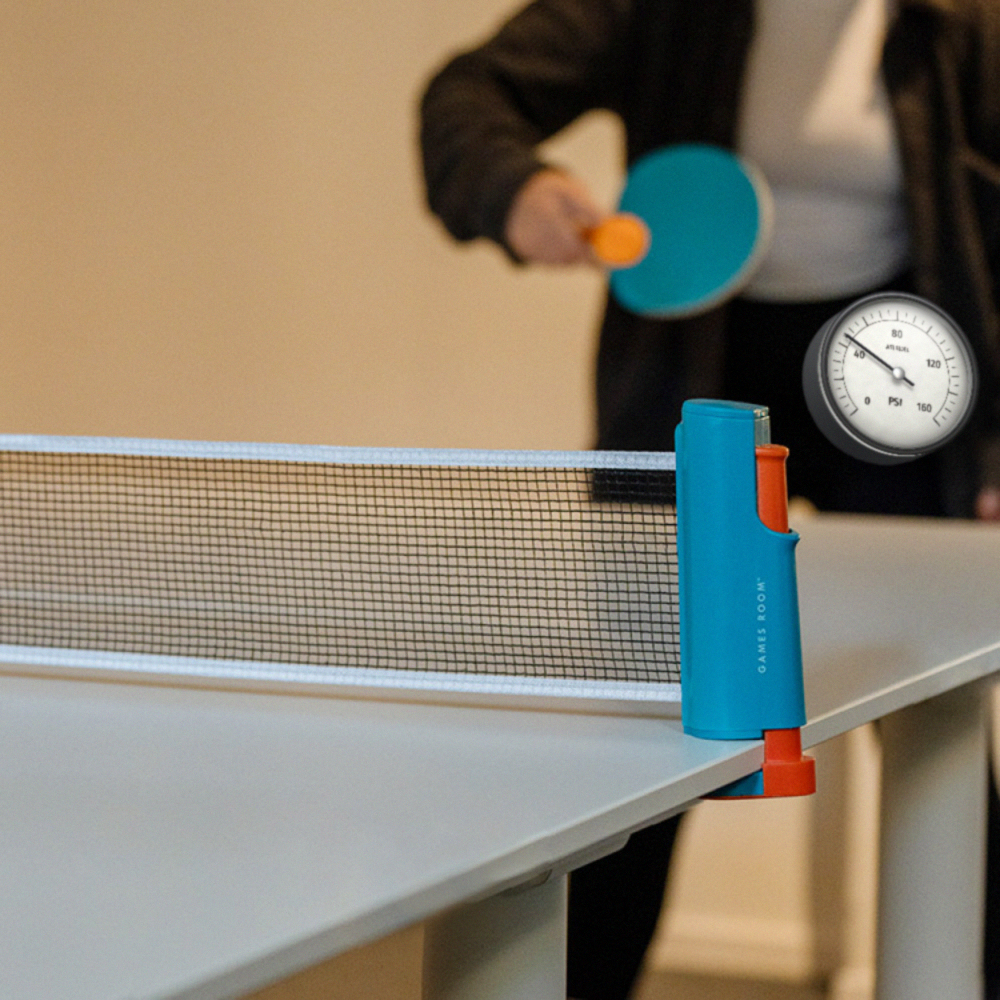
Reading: 45
